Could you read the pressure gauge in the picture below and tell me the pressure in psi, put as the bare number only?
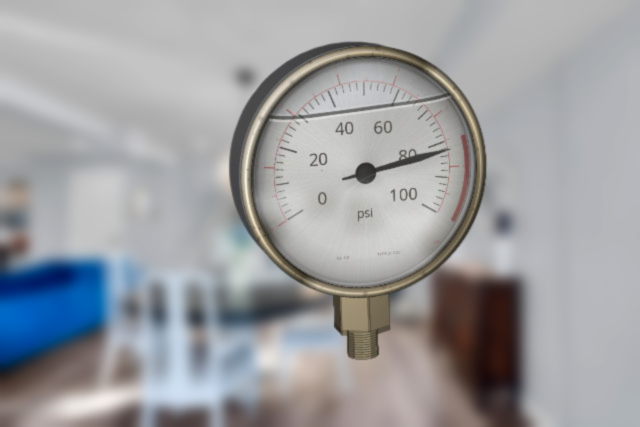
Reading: 82
